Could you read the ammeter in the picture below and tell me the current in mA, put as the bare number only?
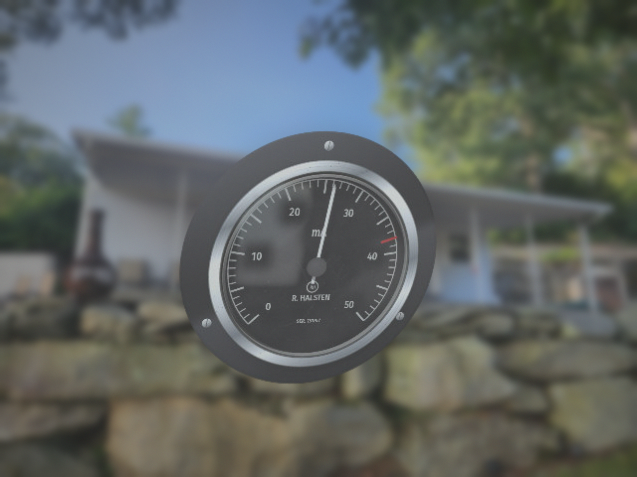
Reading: 26
